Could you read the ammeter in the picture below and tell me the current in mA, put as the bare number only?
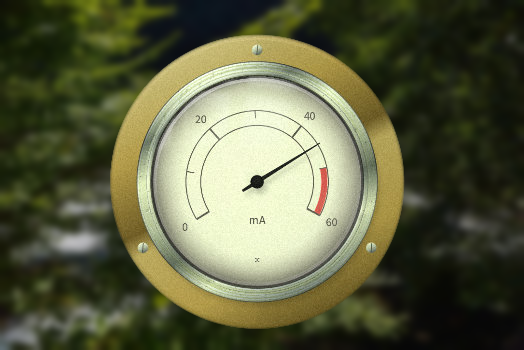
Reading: 45
